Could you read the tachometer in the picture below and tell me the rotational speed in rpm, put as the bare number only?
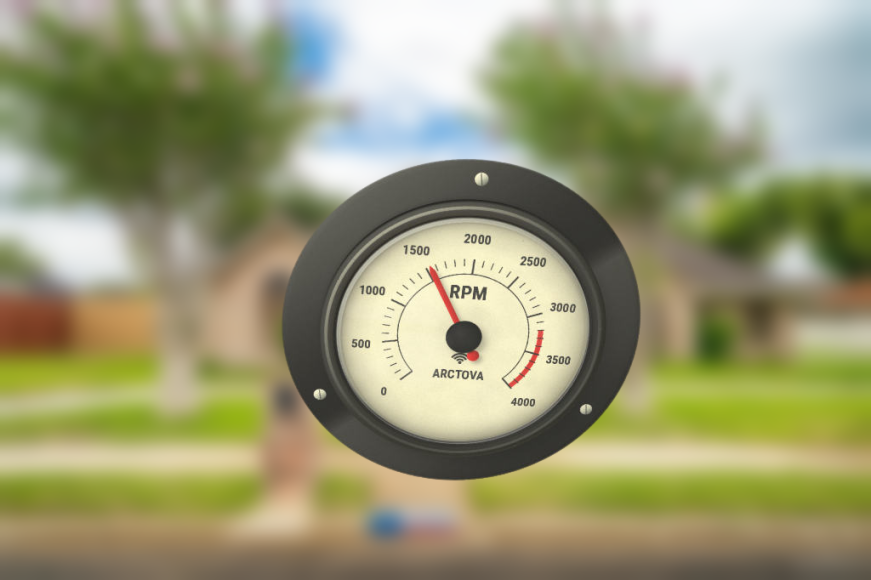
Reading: 1550
